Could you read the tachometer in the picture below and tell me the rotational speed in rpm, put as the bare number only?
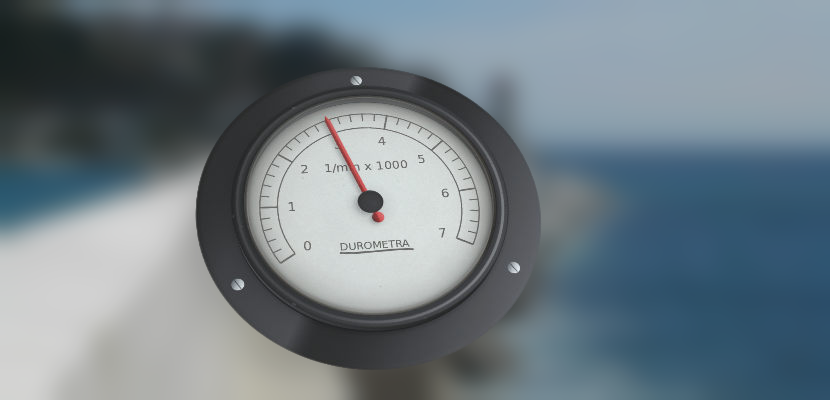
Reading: 3000
